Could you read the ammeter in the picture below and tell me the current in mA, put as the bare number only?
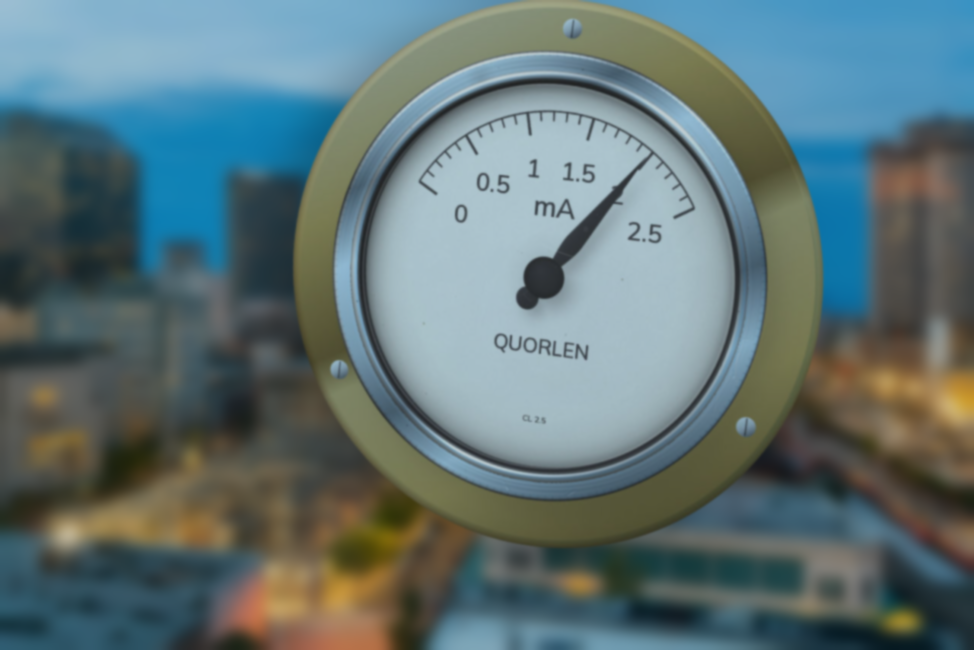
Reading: 2
